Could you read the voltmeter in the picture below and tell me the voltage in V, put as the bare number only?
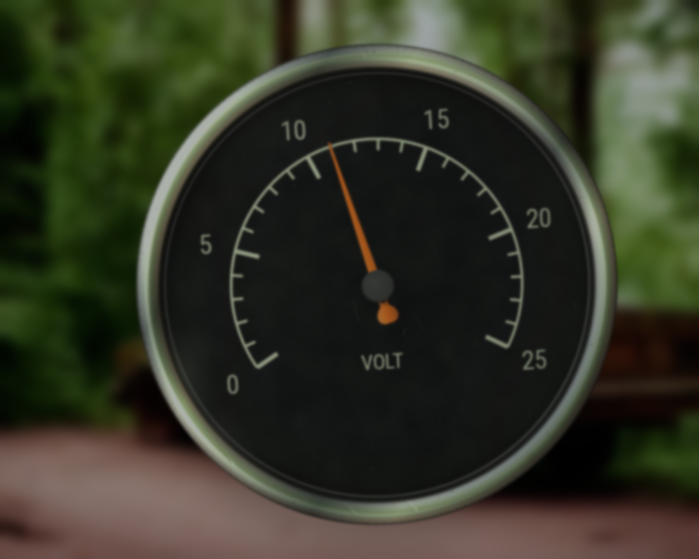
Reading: 11
